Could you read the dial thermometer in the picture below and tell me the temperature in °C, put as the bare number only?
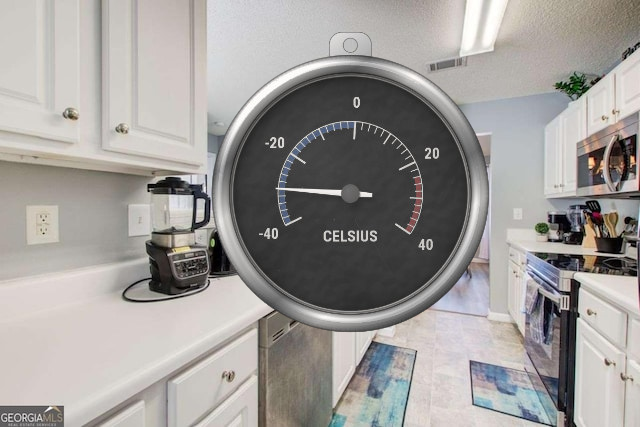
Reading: -30
